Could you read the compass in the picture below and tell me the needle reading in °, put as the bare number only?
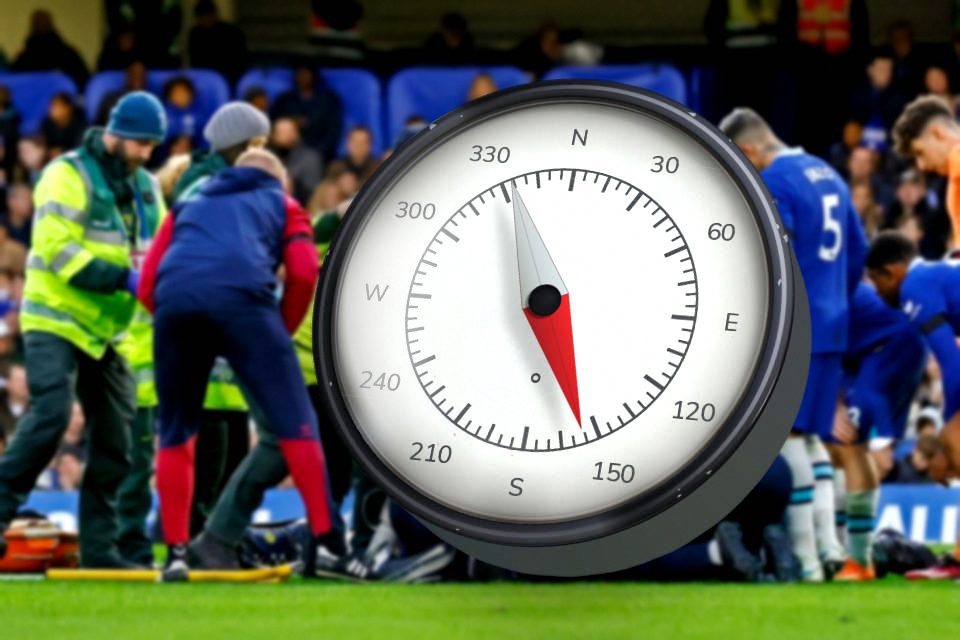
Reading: 155
